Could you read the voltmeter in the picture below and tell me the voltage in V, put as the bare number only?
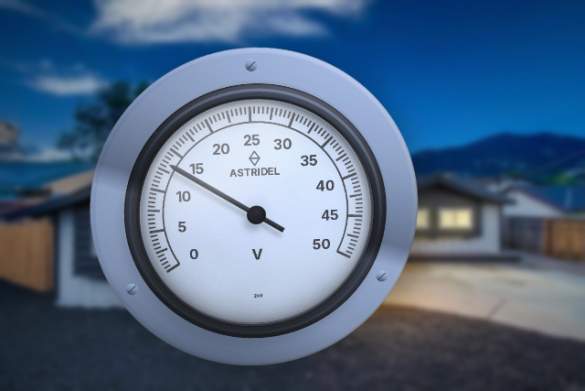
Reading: 13.5
